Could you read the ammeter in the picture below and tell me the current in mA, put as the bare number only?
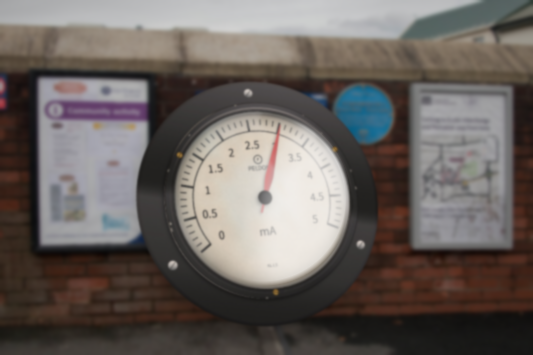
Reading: 3
